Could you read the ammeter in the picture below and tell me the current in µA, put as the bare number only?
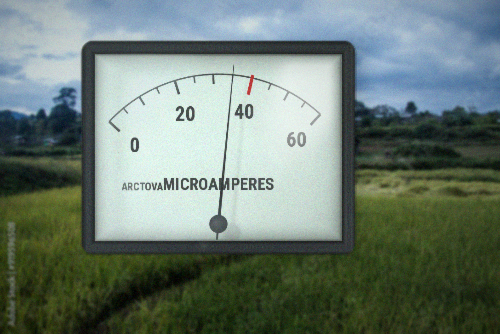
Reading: 35
